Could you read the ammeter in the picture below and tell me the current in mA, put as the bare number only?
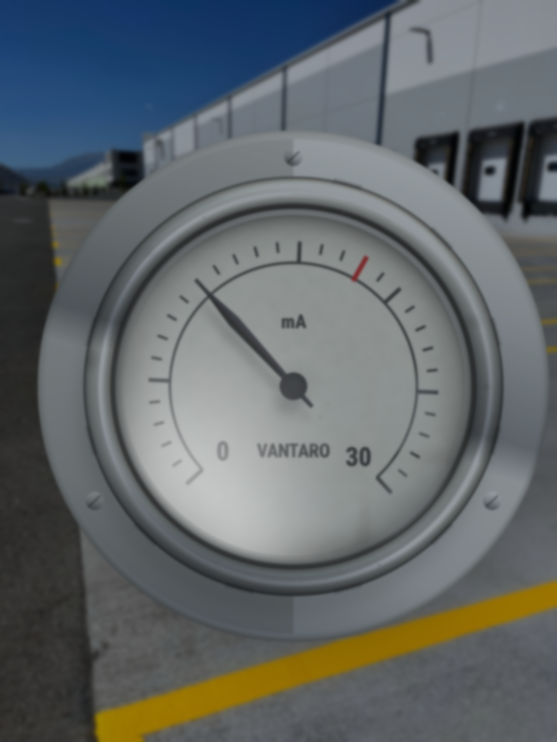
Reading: 10
